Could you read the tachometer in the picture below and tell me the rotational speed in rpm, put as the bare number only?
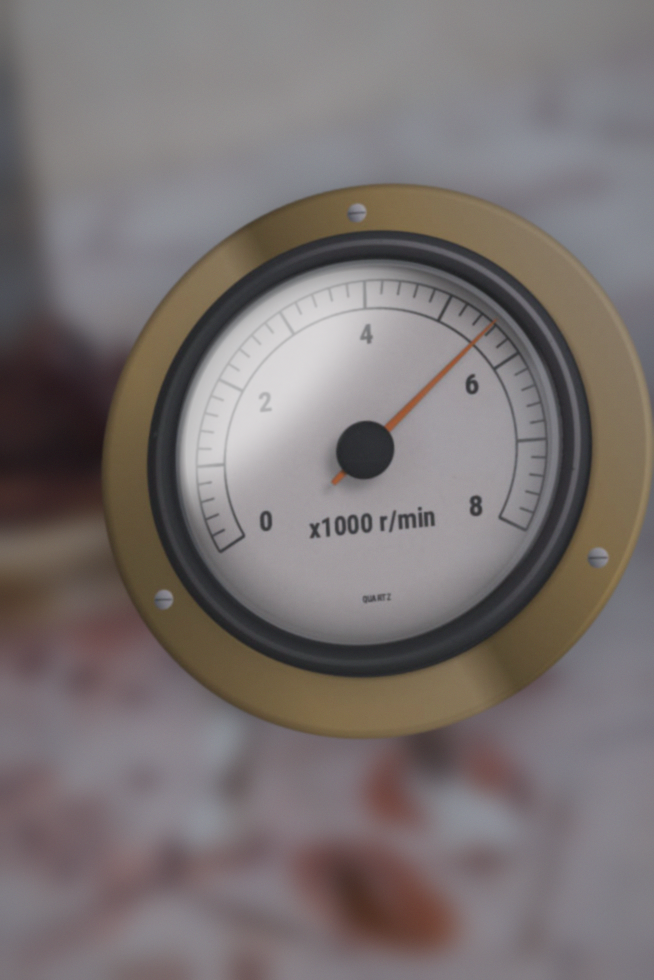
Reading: 5600
